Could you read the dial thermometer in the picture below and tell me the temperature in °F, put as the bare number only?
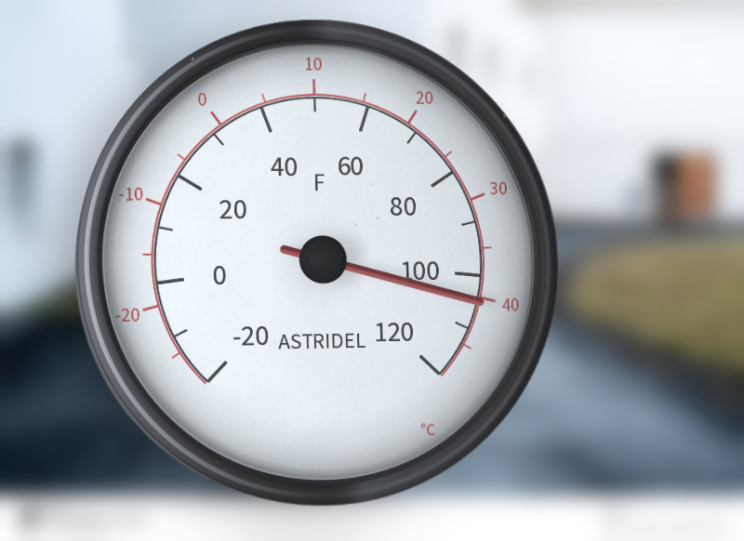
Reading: 105
